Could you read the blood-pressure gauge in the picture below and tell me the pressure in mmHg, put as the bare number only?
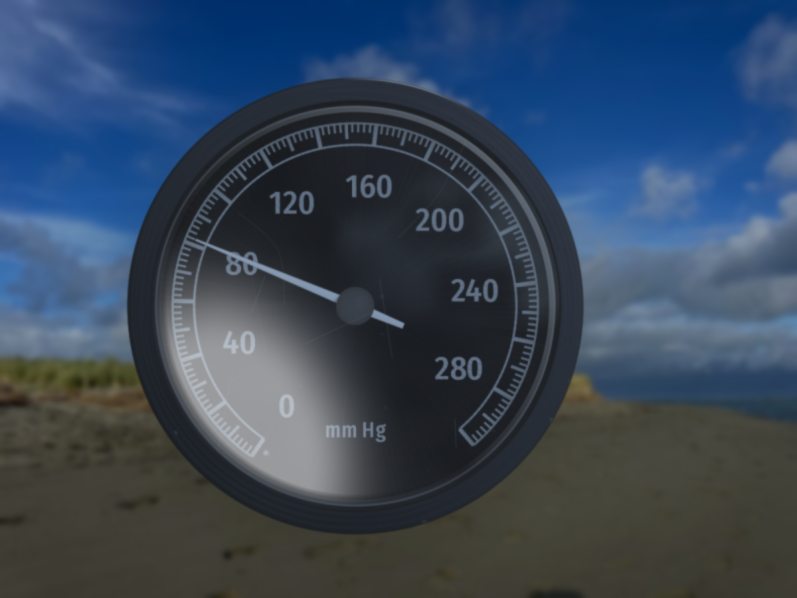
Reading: 82
